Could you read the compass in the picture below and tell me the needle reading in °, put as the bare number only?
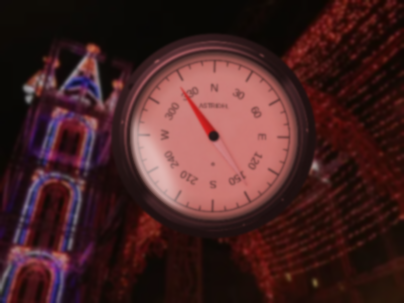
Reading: 325
